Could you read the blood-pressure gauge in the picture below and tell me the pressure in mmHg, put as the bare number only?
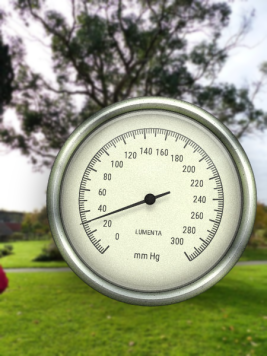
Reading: 30
